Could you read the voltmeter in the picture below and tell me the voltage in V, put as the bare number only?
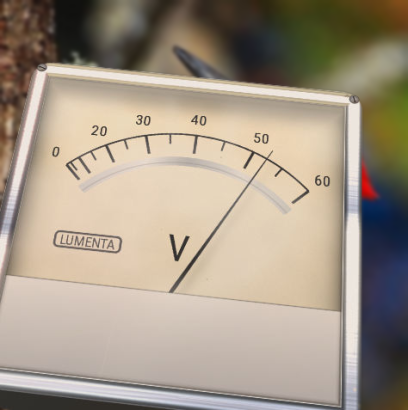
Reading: 52.5
